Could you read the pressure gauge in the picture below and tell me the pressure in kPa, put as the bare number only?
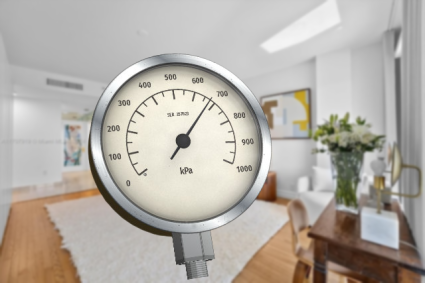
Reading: 675
